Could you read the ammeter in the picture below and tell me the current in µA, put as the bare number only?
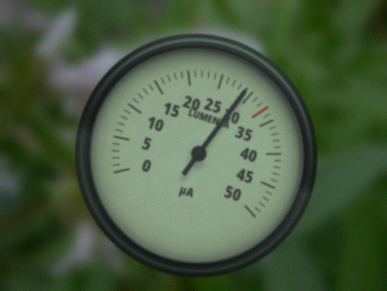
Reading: 29
